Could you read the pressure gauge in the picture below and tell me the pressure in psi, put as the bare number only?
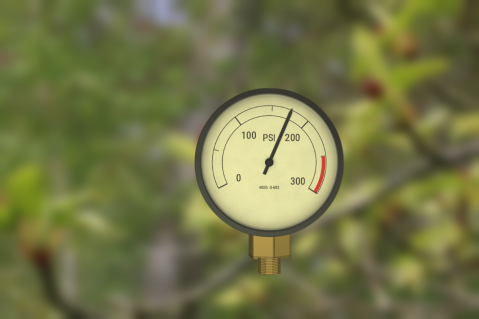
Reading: 175
